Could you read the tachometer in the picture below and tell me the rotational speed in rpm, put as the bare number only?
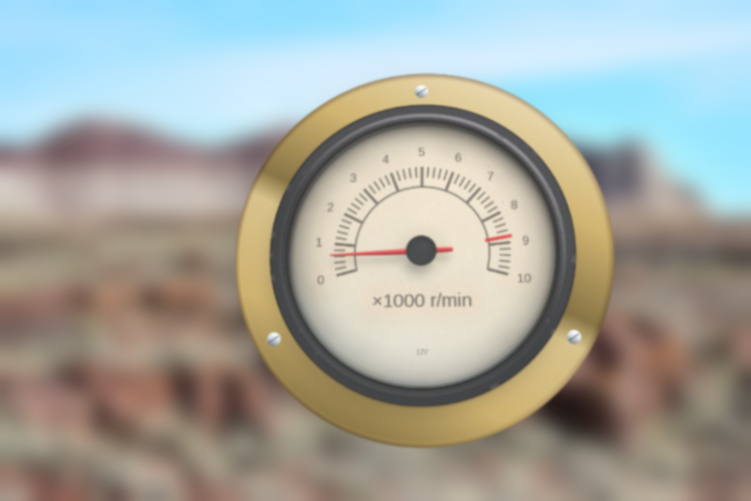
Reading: 600
